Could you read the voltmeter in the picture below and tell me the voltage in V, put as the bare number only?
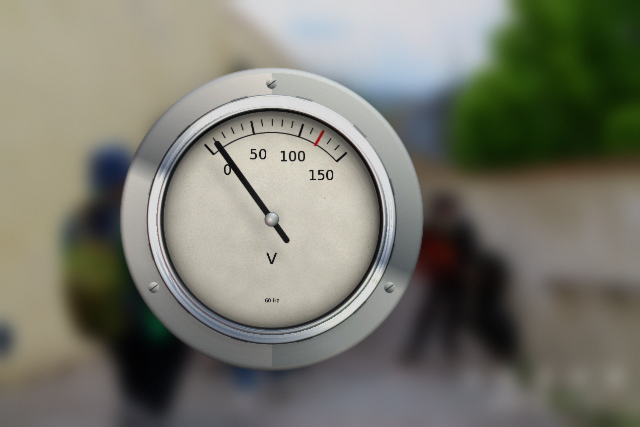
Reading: 10
